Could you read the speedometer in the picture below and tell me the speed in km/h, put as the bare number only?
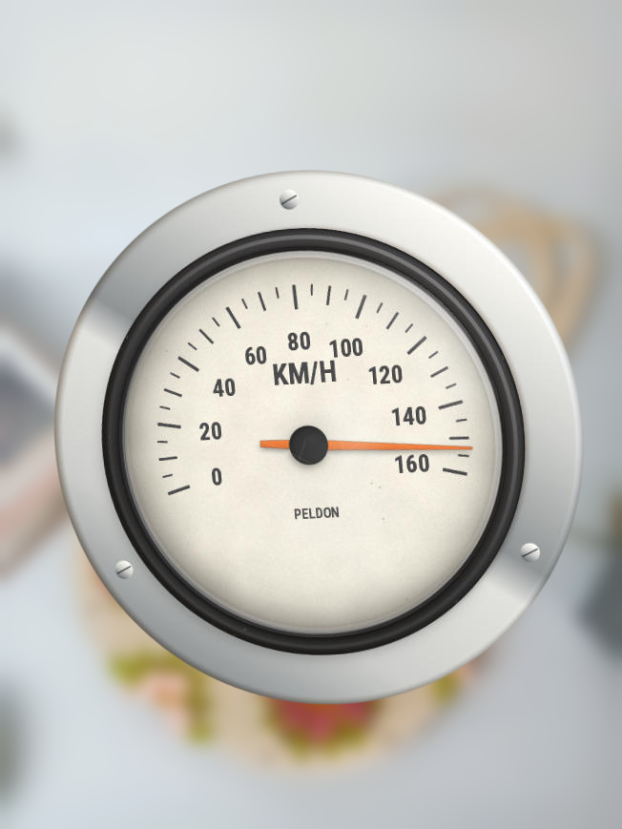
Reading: 152.5
